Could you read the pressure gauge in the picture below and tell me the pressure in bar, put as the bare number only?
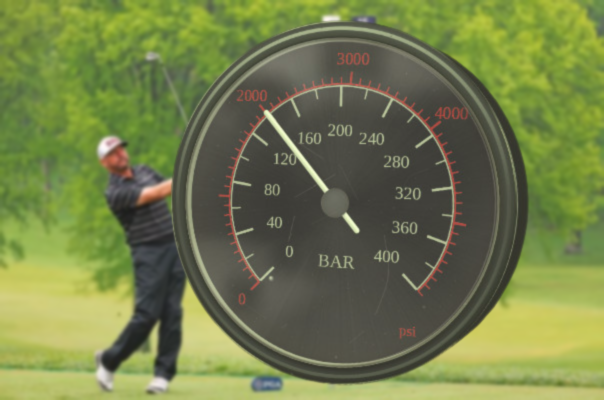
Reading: 140
